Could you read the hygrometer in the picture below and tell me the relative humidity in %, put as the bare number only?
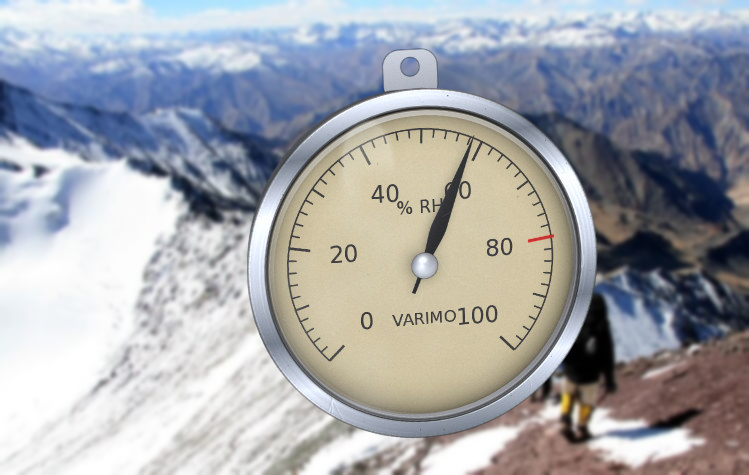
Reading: 58
